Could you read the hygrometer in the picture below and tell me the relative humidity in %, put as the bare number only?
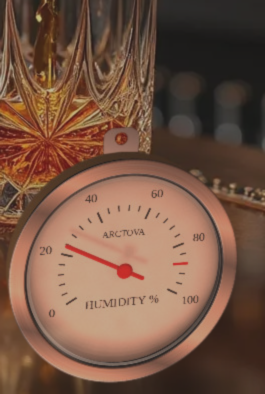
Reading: 24
